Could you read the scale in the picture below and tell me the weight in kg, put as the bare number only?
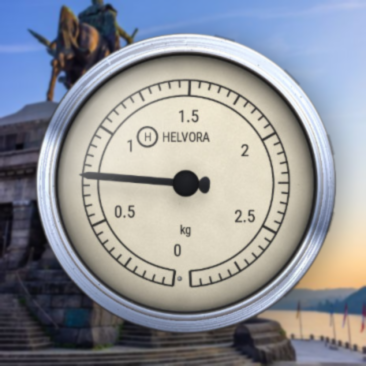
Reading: 0.75
